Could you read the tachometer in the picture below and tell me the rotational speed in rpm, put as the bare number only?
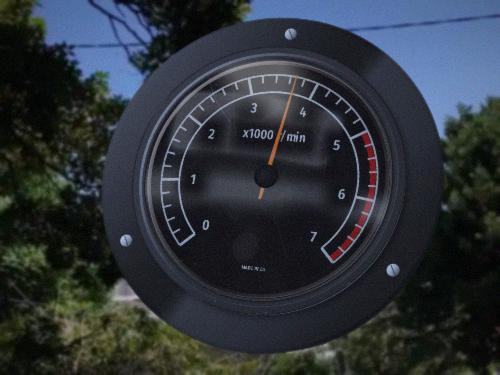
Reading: 3700
